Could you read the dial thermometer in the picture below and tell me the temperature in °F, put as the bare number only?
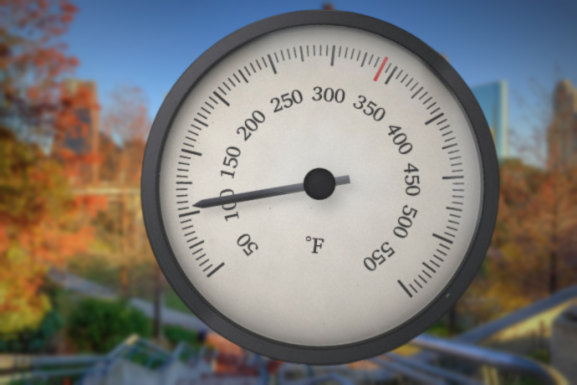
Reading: 105
